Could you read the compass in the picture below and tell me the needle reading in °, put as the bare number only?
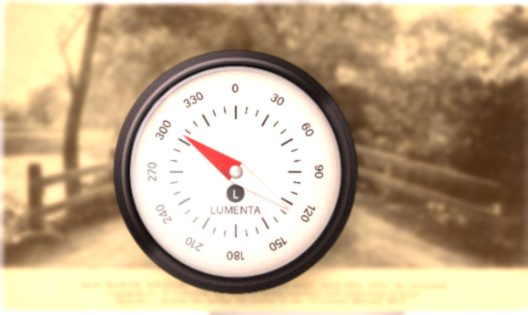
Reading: 305
